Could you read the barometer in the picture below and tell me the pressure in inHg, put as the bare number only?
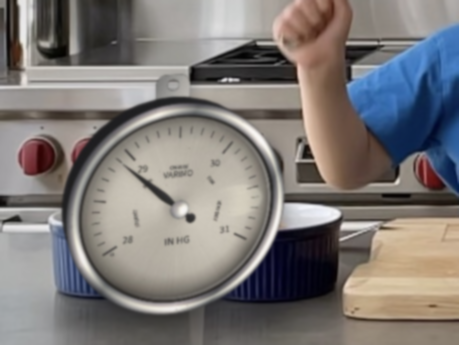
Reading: 28.9
